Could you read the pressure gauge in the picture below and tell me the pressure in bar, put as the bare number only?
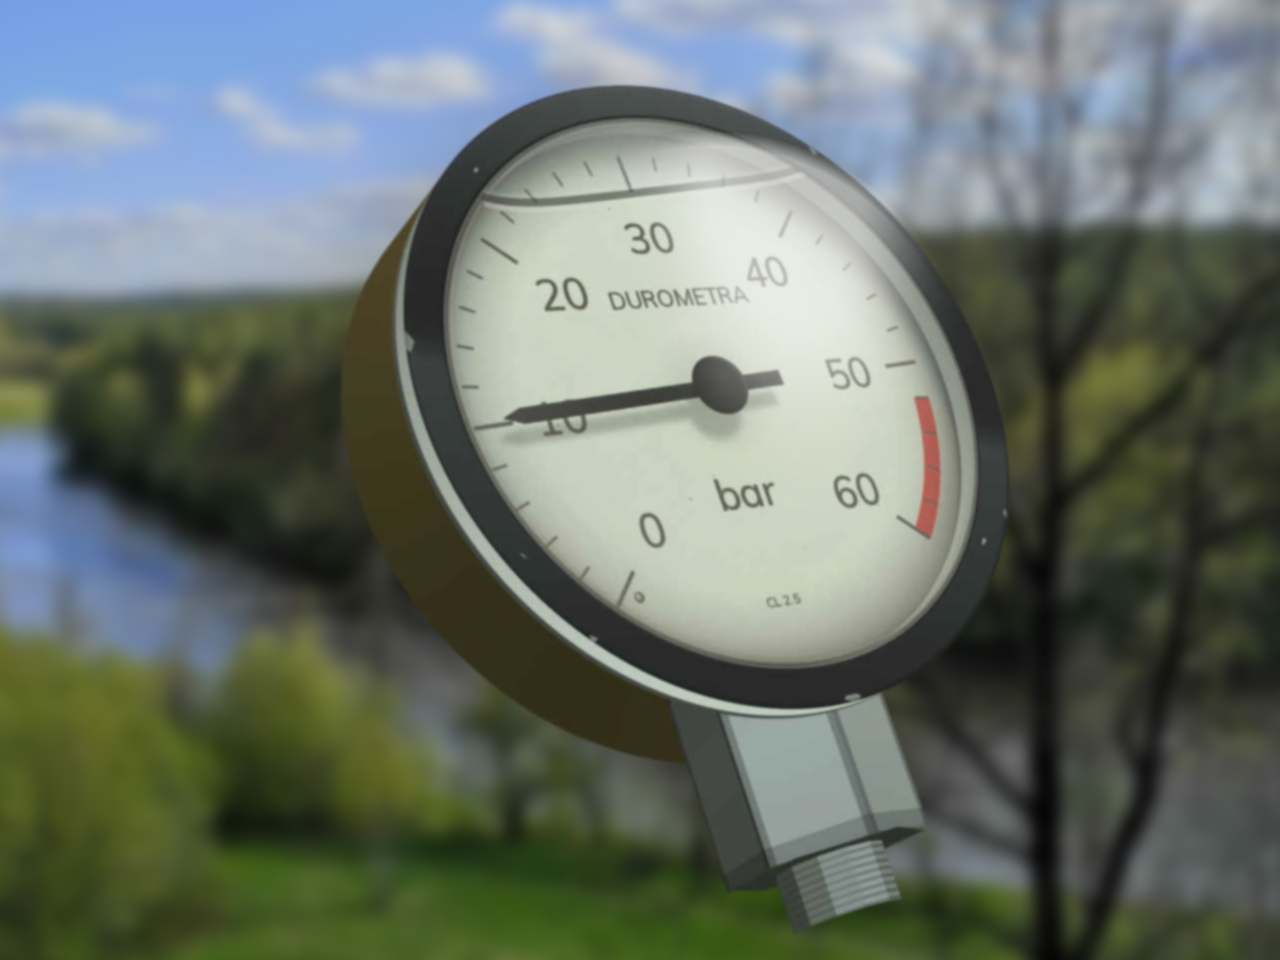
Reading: 10
